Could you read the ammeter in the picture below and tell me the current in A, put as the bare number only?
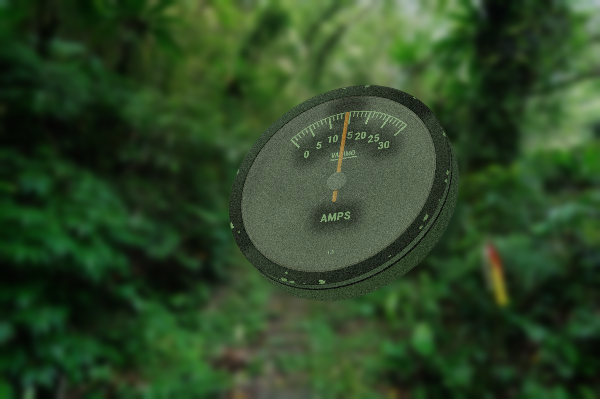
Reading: 15
